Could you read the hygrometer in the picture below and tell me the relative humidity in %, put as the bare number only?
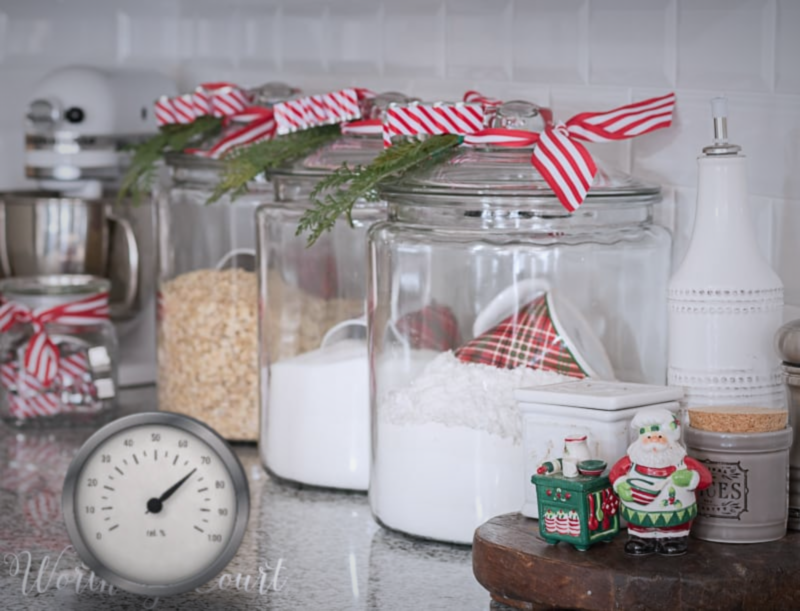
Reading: 70
